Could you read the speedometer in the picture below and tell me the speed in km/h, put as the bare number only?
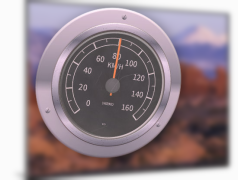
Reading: 80
